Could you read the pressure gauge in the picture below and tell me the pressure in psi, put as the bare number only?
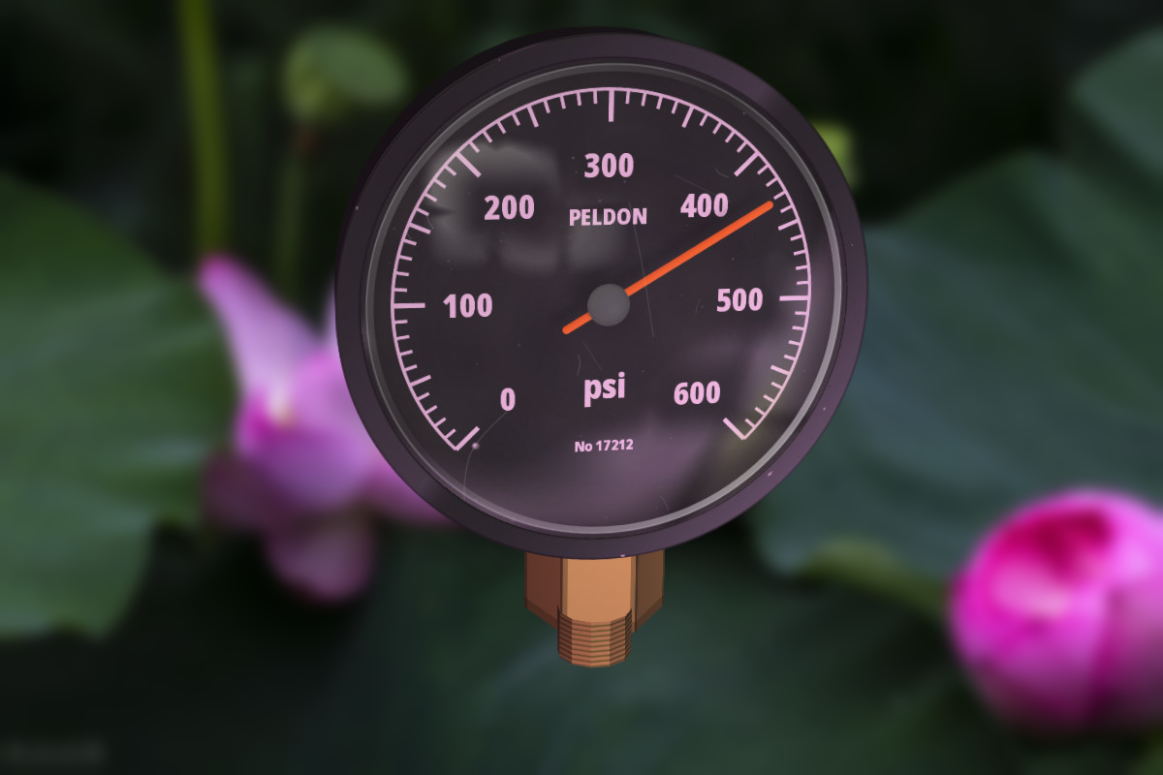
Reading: 430
